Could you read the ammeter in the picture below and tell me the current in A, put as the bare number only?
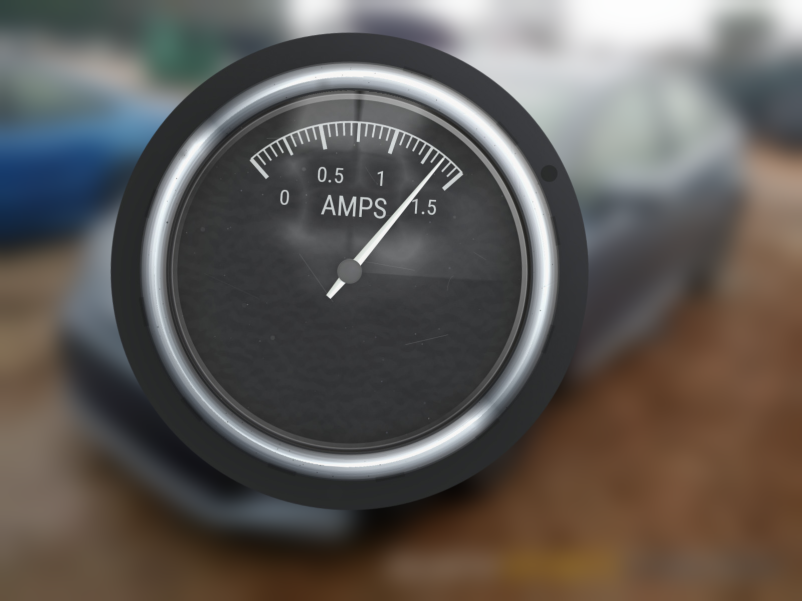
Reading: 1.35
